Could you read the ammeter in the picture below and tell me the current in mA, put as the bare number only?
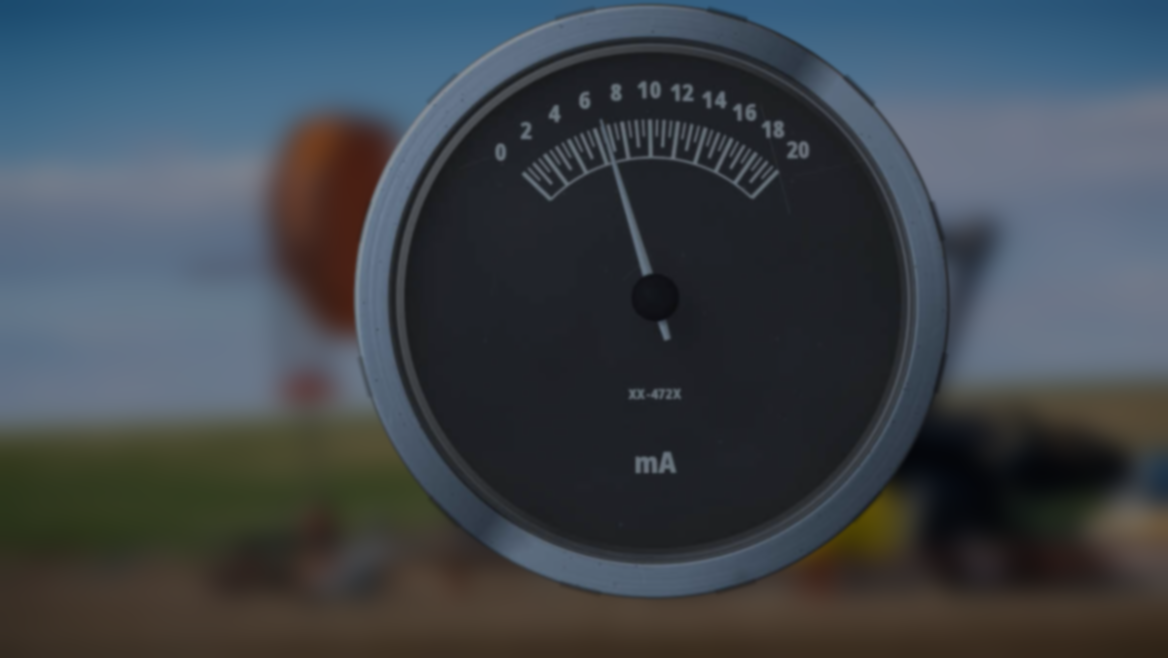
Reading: 6.5
